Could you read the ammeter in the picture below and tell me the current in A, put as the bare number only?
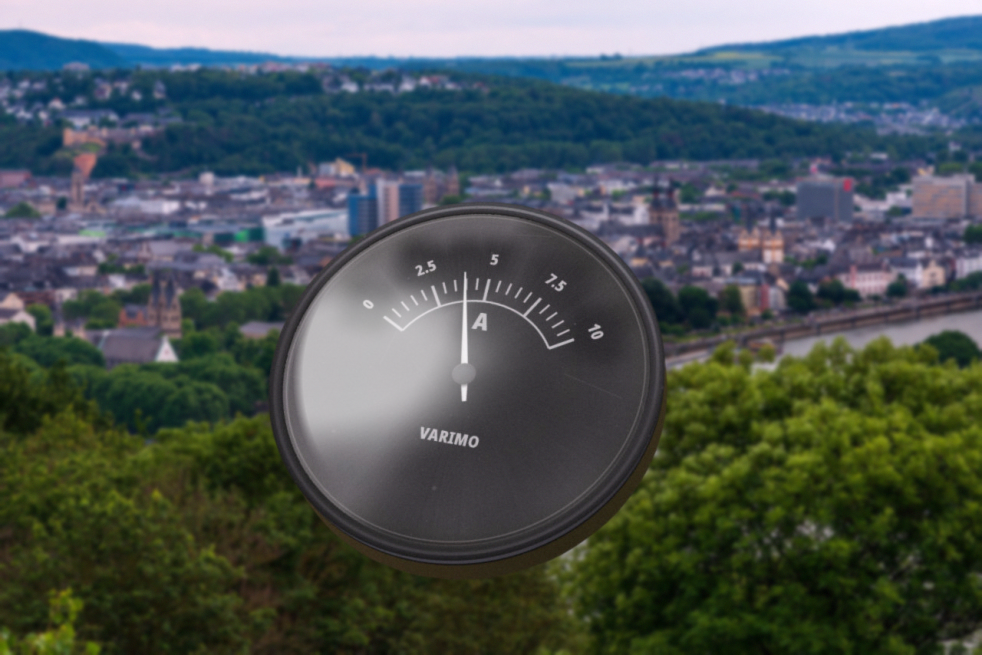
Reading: 4
